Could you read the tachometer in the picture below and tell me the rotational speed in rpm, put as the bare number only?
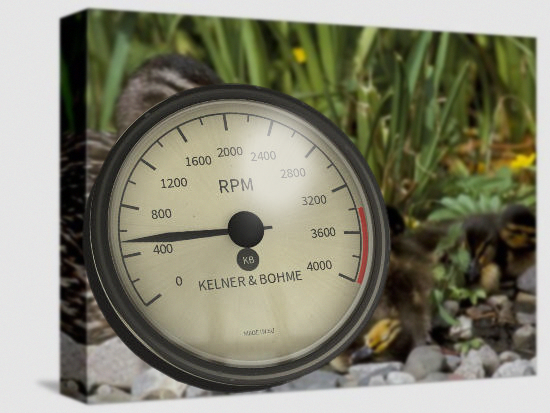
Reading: 500
